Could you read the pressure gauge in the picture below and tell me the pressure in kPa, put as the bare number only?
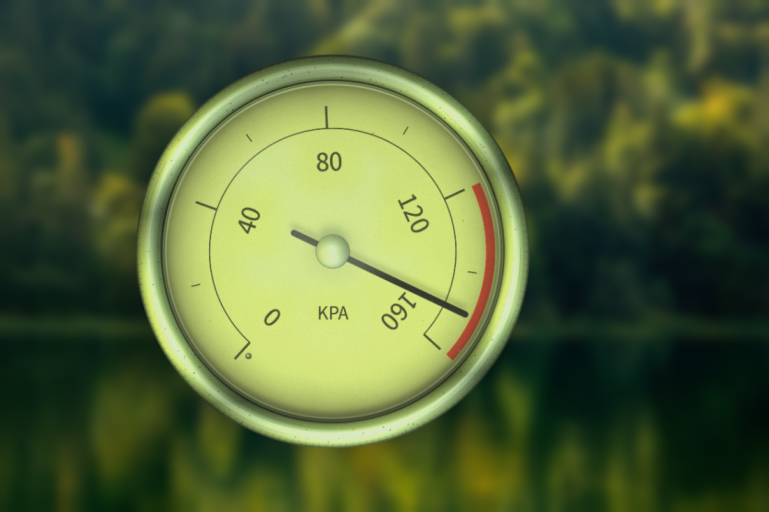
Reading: 150
